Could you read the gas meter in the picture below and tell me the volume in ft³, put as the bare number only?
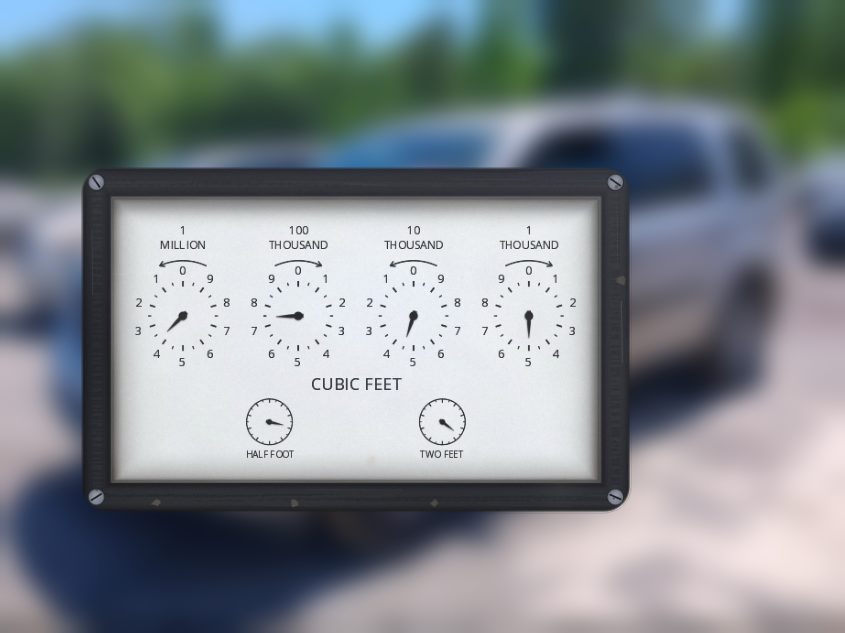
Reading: 374500
